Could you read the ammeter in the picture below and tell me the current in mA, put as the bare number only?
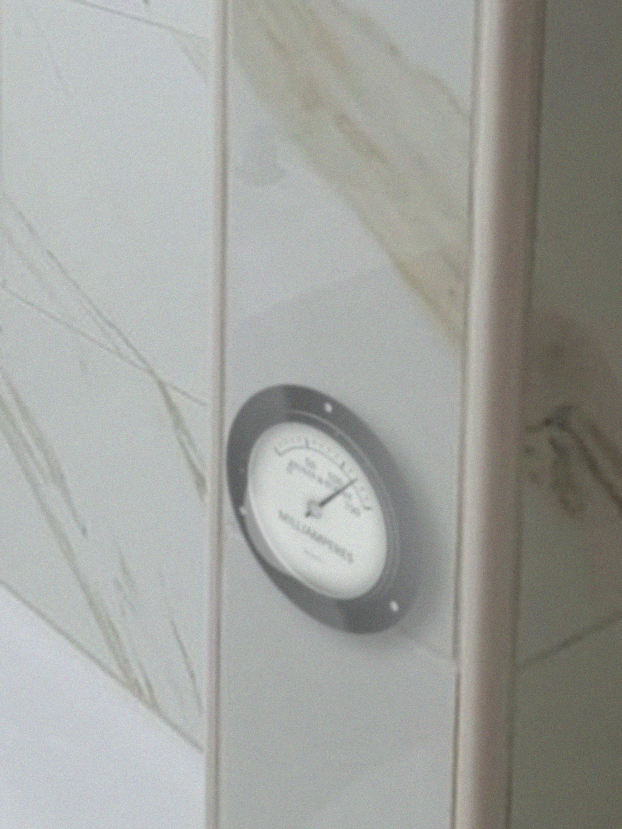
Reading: 120
